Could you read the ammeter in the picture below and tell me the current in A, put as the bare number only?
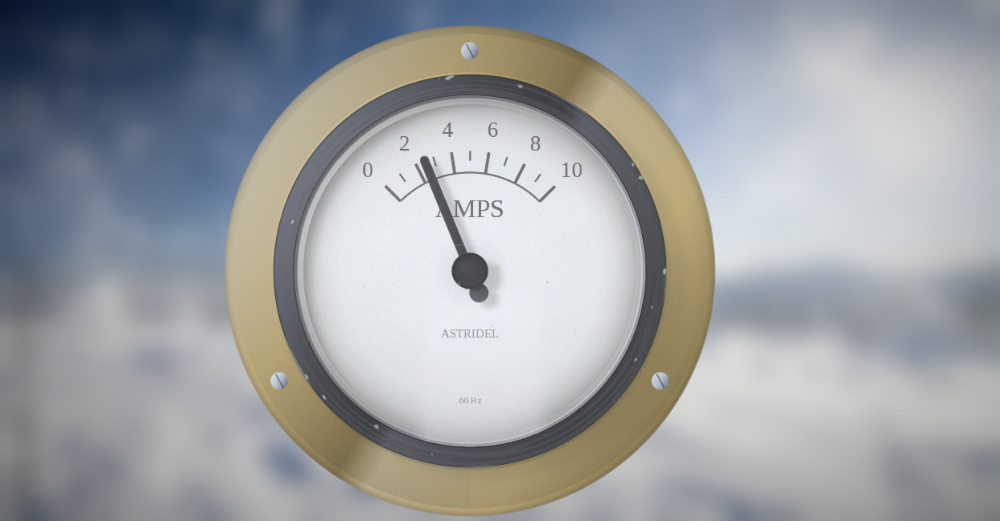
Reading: 2.5
